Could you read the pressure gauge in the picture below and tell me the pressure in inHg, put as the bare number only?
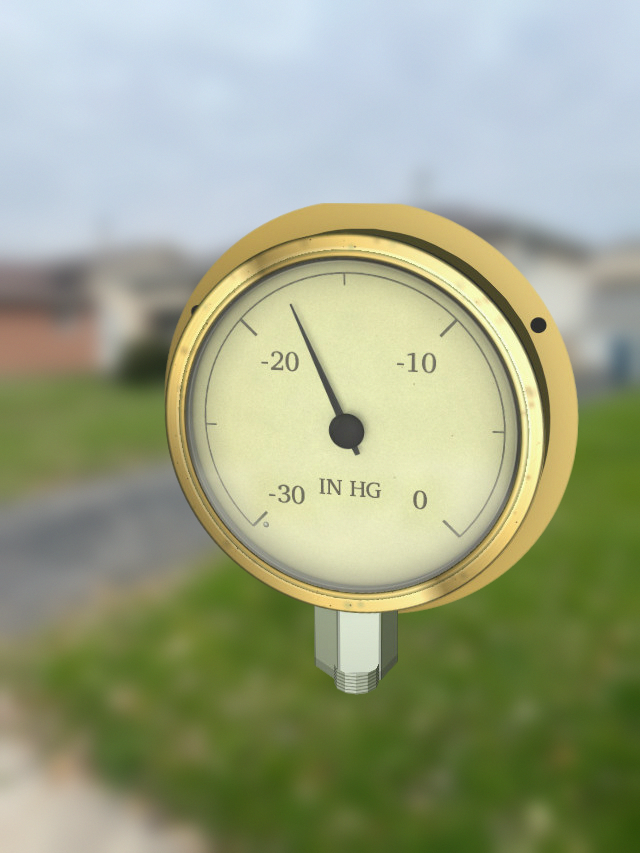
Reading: -17.5
